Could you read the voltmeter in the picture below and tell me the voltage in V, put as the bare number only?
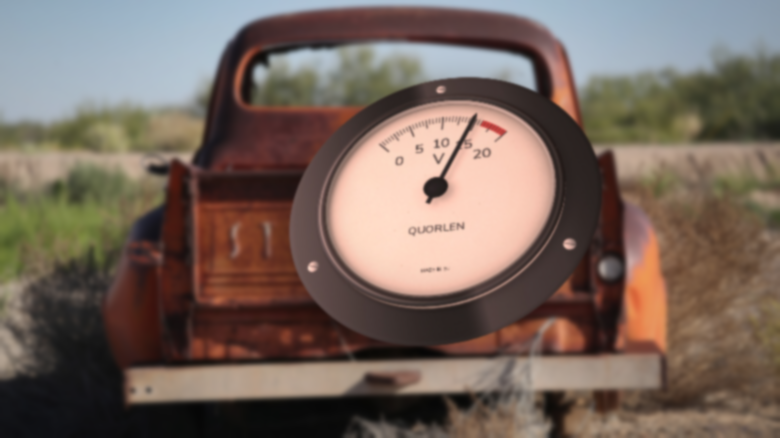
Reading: 15
